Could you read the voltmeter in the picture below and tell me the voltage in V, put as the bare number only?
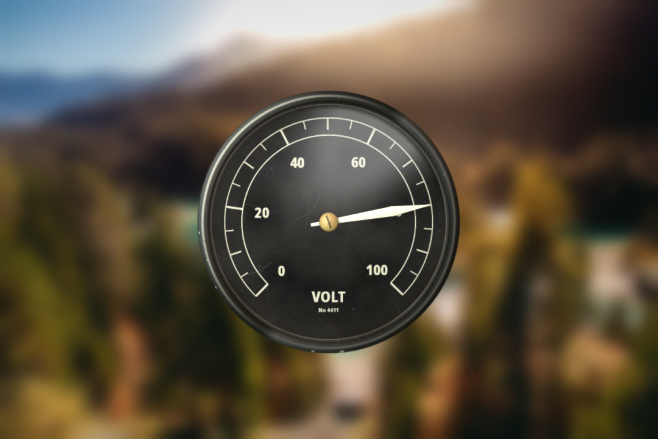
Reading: 80
